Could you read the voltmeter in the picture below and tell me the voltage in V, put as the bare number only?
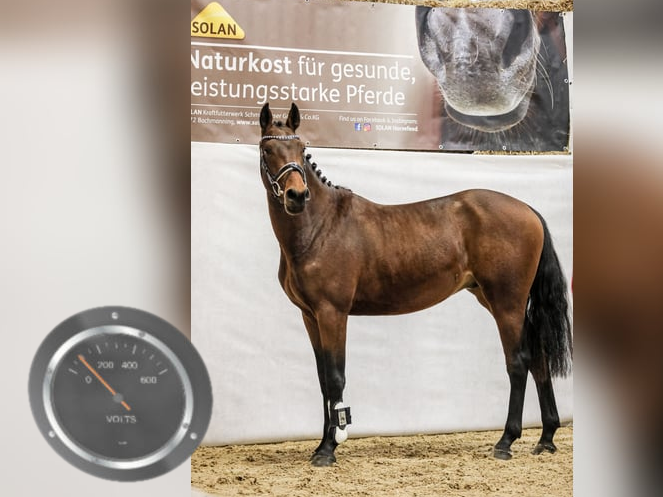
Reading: 100
